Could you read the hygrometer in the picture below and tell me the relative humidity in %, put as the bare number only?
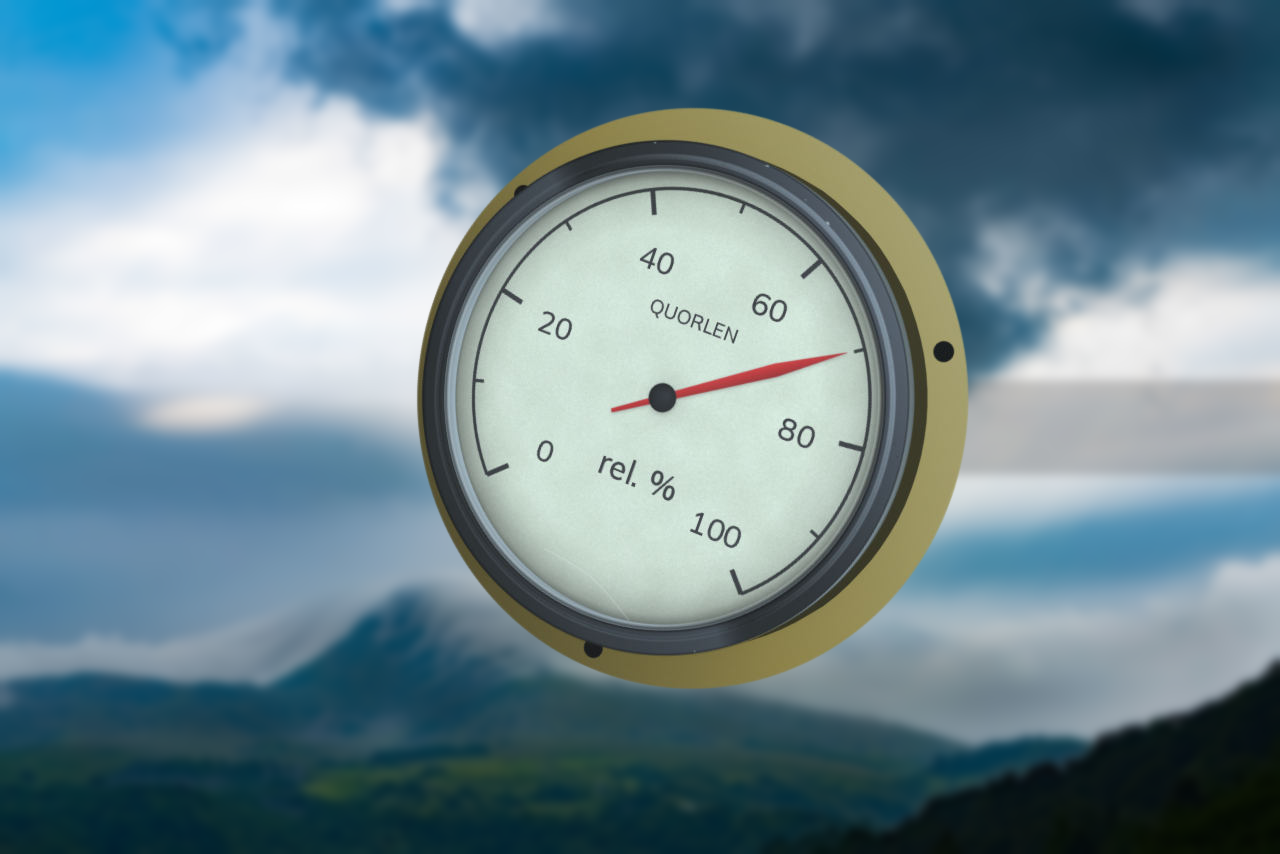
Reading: 70
